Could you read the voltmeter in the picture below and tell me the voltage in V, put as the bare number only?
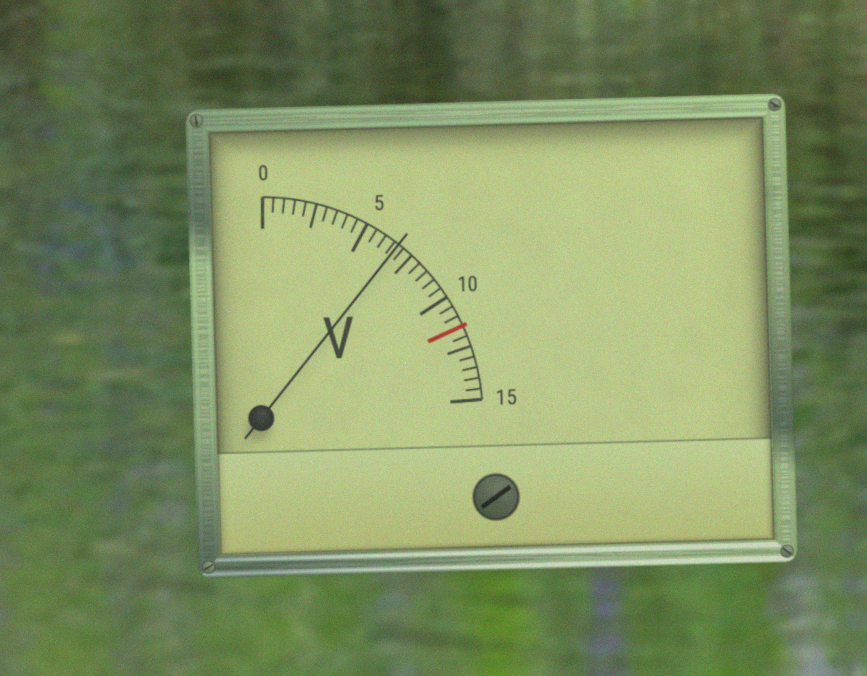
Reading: 6.75
